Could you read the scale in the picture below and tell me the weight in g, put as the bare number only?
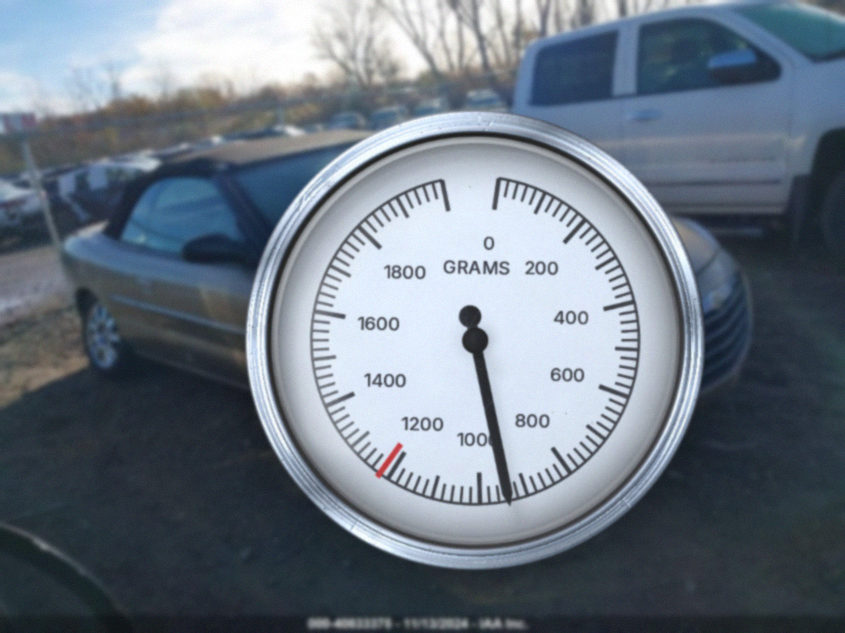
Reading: 940
